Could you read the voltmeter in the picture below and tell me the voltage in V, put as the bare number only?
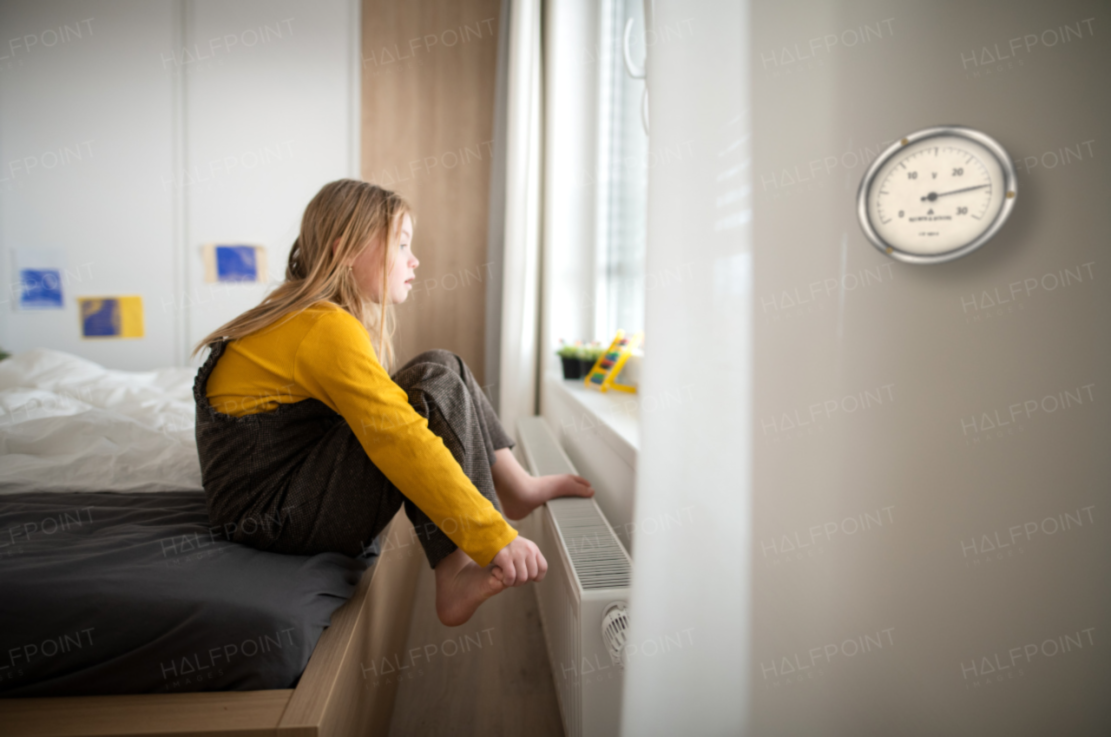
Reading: 25
